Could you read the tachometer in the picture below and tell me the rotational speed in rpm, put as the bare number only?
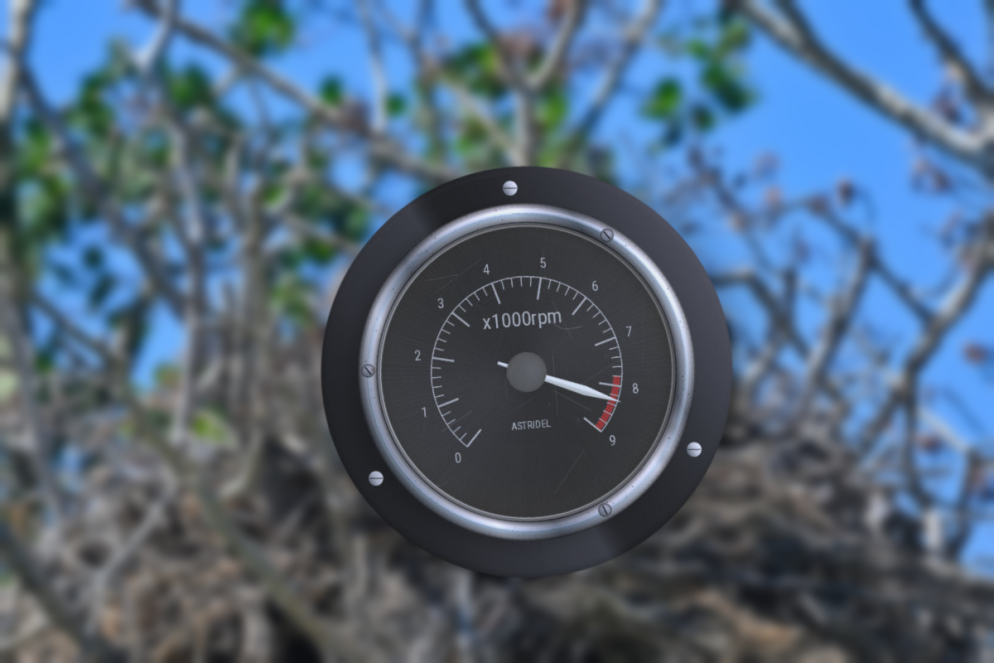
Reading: 8300
